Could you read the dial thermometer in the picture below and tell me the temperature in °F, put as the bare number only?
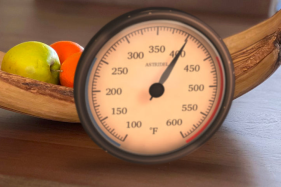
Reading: 400
